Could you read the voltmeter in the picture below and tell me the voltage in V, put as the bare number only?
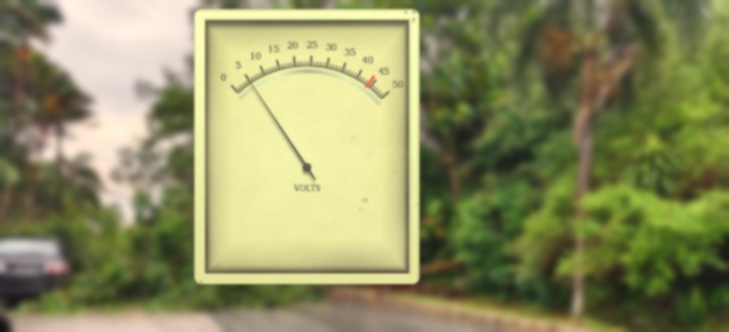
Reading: 5
